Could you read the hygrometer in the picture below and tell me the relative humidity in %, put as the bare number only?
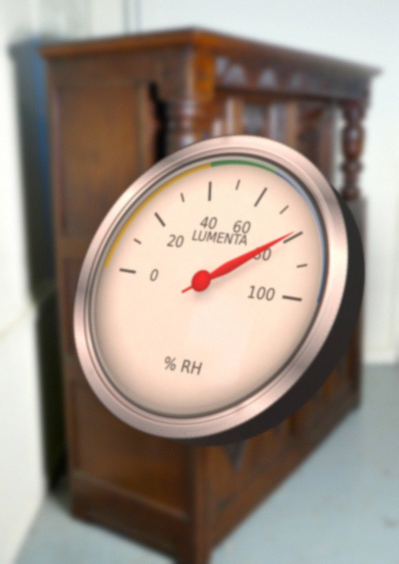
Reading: 80
